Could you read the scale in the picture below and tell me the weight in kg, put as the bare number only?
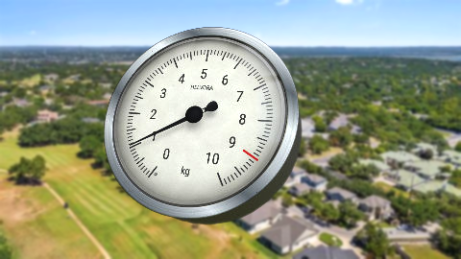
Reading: 1
